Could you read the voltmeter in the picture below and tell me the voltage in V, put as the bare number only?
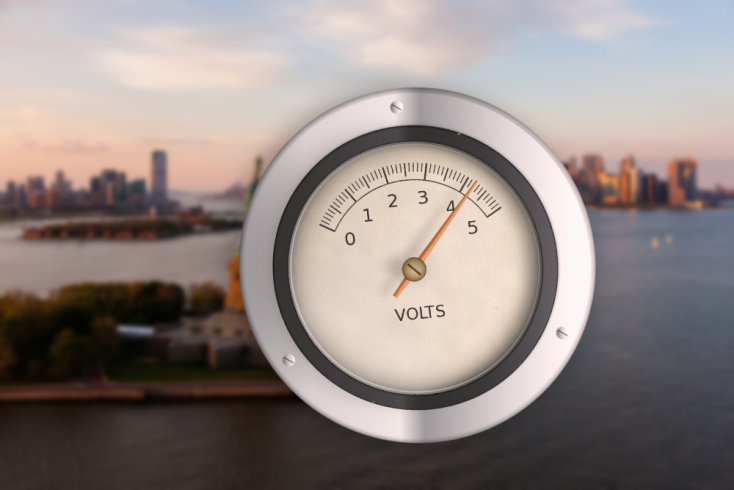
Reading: 4.2
